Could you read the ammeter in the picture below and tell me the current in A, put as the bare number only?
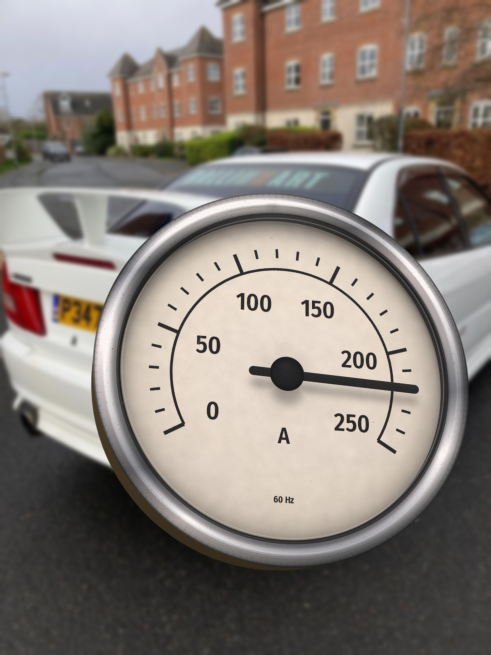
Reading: 220
